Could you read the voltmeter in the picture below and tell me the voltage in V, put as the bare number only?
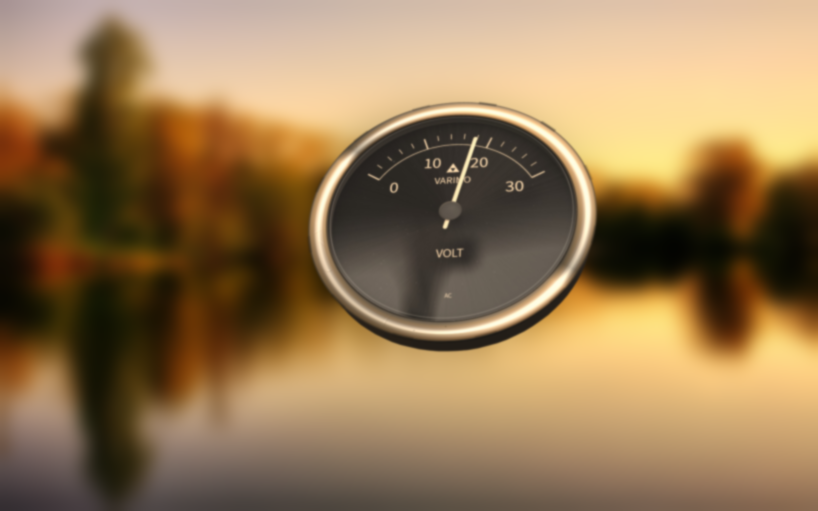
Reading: 18
